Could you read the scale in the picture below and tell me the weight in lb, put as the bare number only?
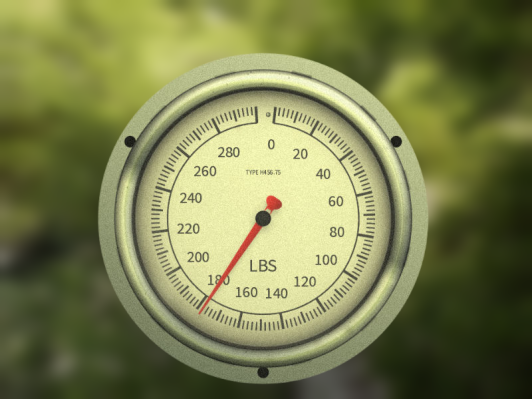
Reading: 178
